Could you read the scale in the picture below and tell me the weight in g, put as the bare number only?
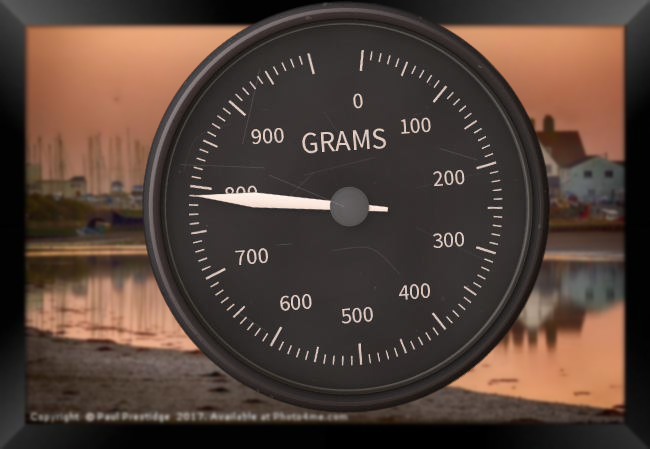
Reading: 790
